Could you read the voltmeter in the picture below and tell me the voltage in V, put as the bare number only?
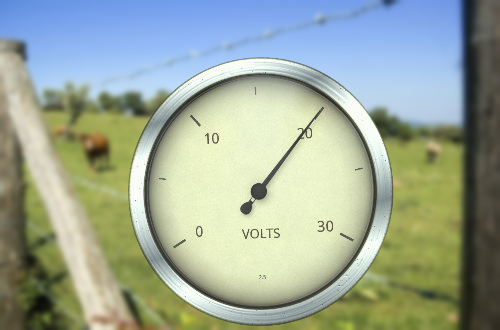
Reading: 20
